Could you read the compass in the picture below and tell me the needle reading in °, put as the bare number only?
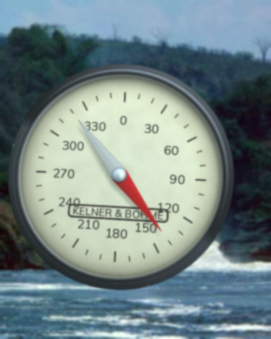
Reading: 140
